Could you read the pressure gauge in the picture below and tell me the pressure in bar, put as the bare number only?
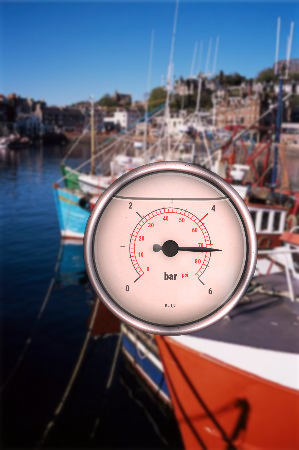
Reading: 5
